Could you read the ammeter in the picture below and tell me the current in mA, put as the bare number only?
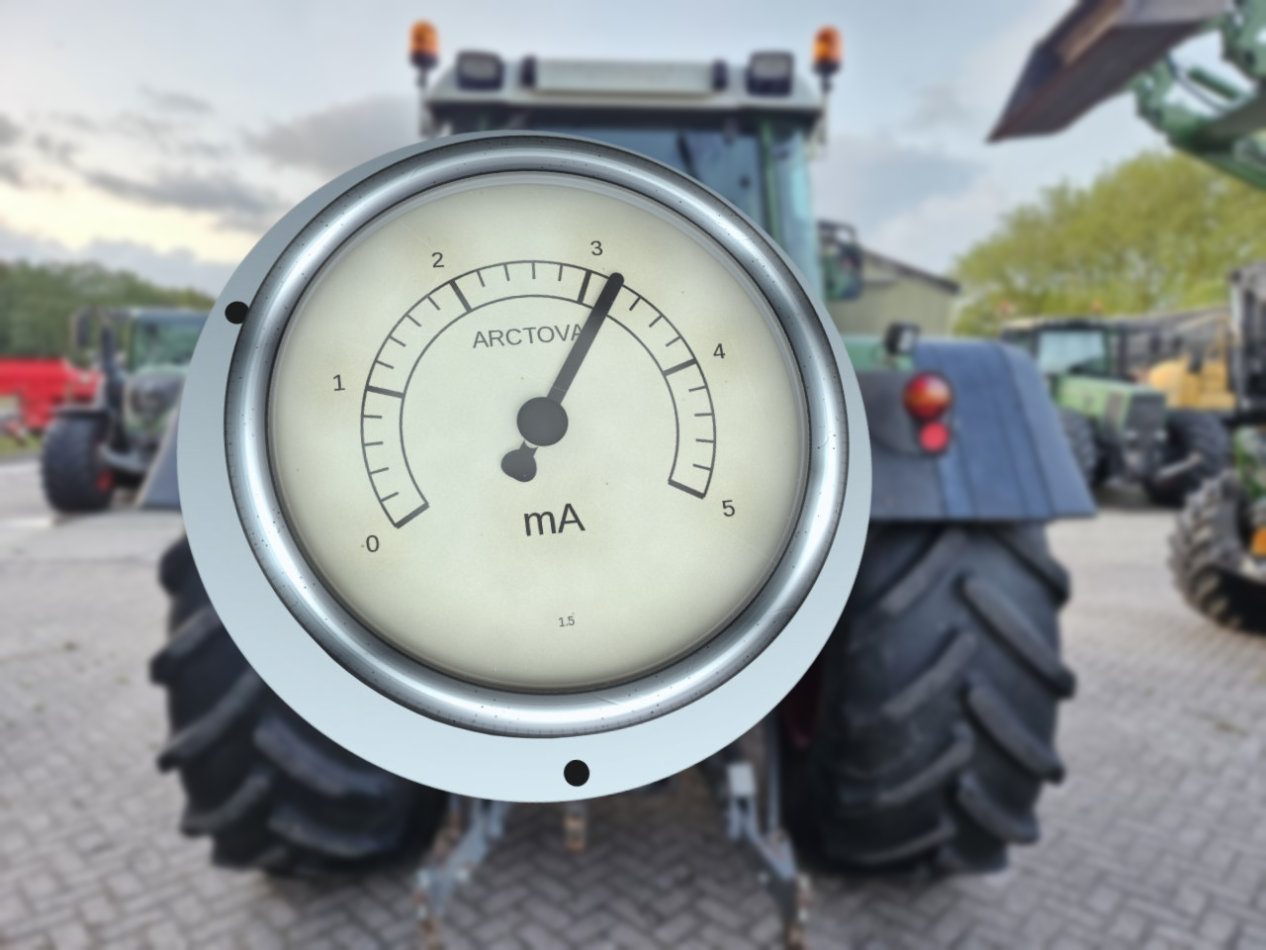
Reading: 3.2
